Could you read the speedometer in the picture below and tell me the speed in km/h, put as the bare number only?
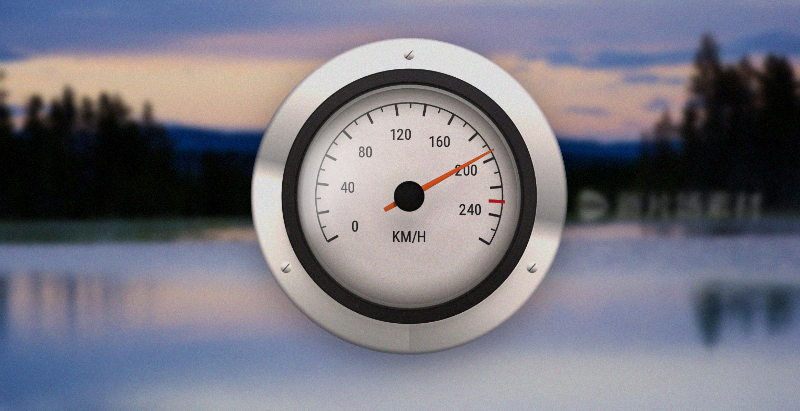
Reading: 195
